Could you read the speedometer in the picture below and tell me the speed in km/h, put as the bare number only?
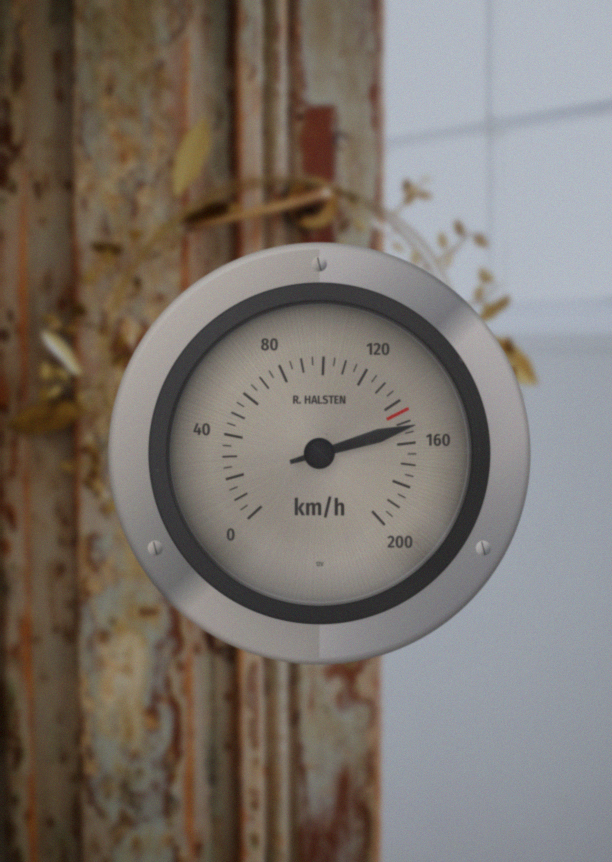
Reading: 152.5
